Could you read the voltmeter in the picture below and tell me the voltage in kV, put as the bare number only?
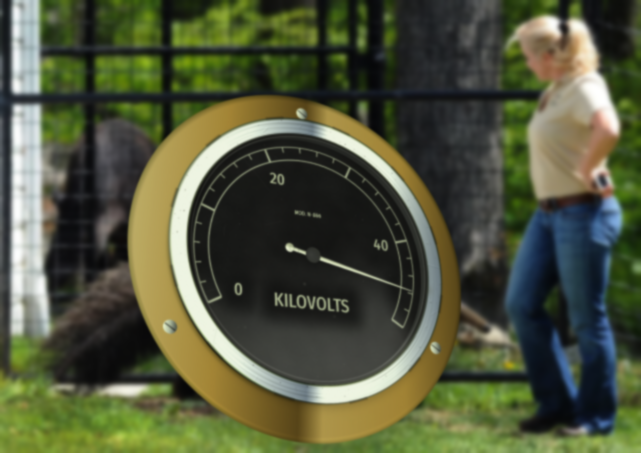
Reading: 46
